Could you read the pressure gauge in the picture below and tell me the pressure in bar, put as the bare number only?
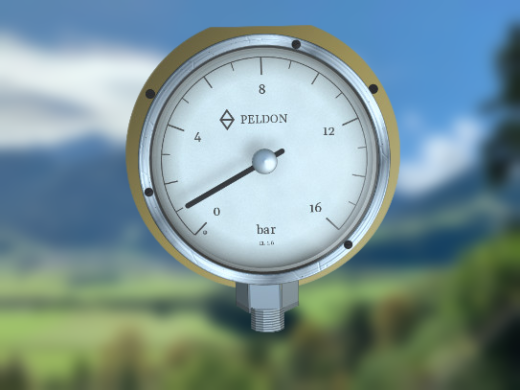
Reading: 1
